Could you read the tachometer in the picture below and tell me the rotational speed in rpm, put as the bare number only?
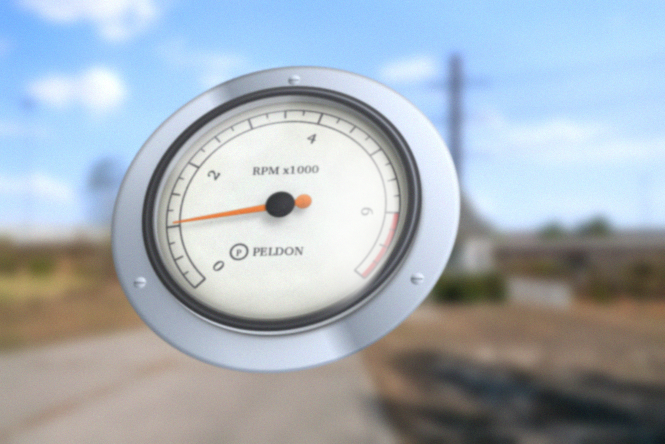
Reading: 1000
